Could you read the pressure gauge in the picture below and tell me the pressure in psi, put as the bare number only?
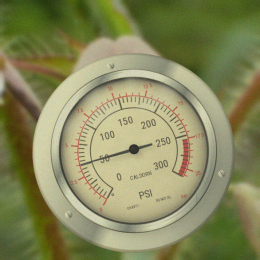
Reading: 50
